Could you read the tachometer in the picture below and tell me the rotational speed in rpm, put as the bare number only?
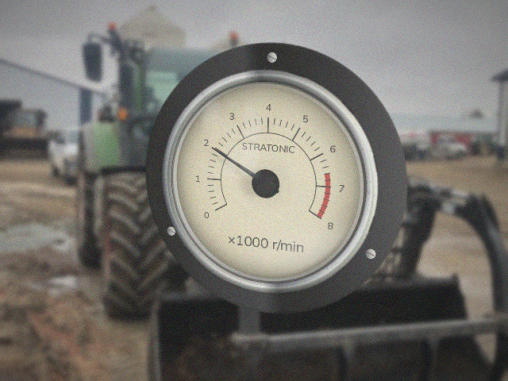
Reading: 2000
